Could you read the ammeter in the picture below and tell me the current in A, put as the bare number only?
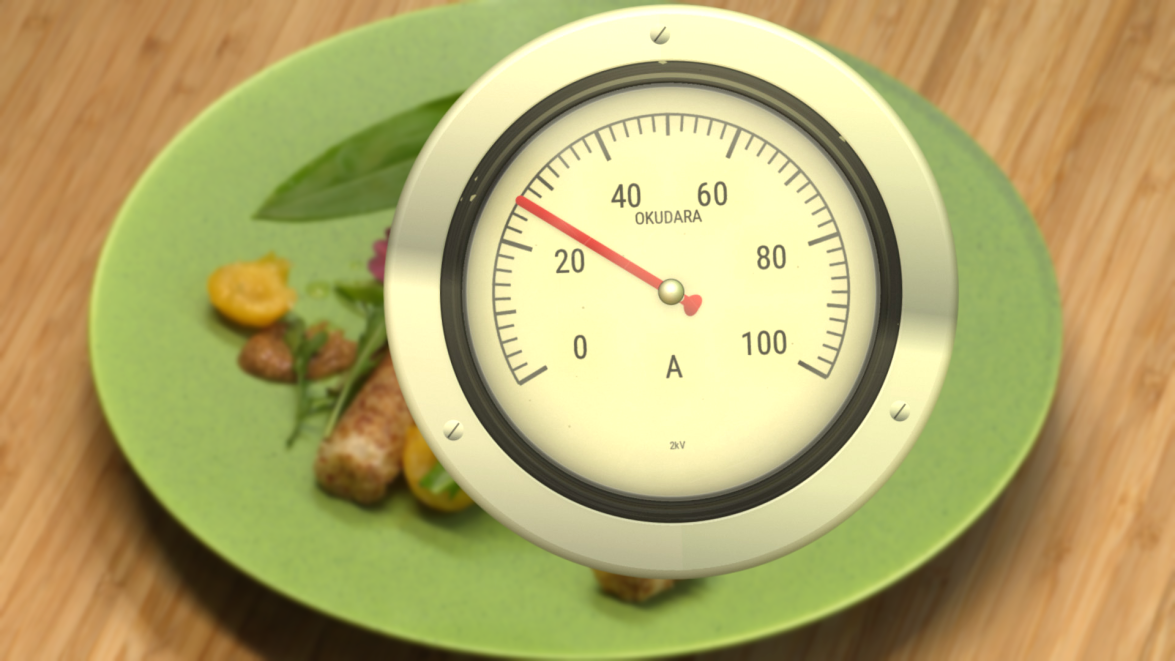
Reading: 26
